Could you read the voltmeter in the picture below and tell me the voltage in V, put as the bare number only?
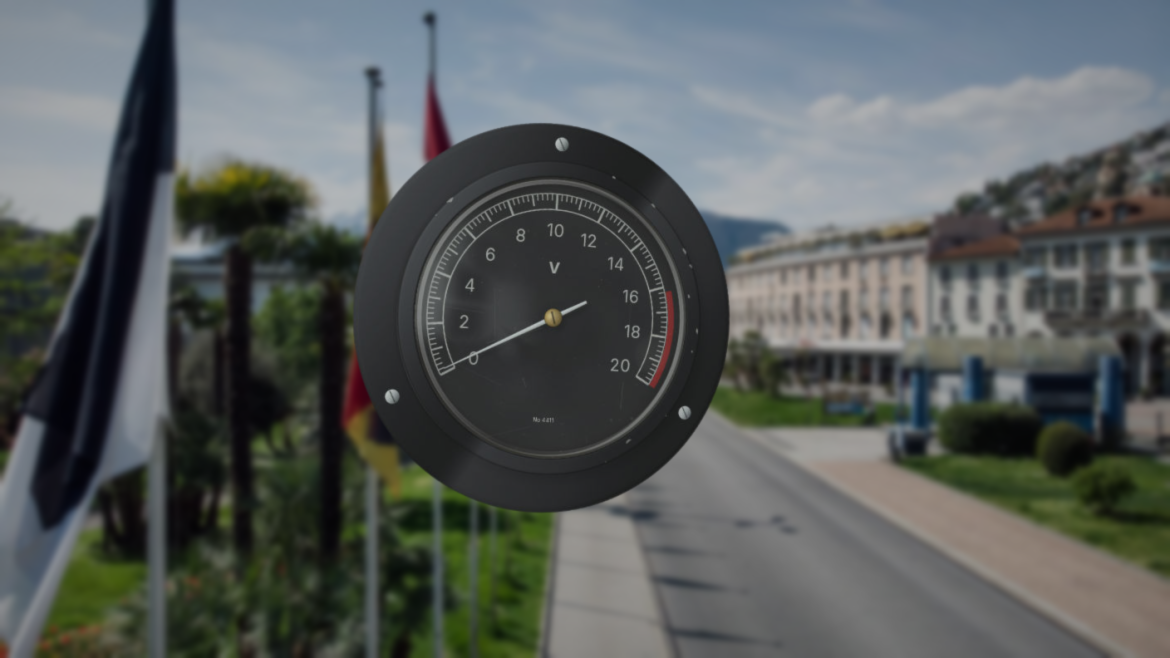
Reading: 0.2
